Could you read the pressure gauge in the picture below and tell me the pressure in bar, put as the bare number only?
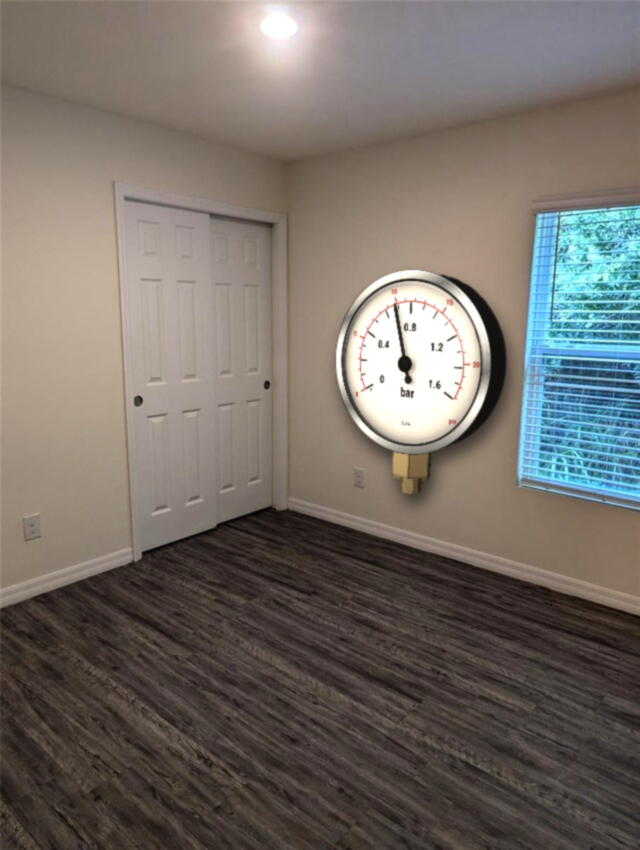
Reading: 0.7
